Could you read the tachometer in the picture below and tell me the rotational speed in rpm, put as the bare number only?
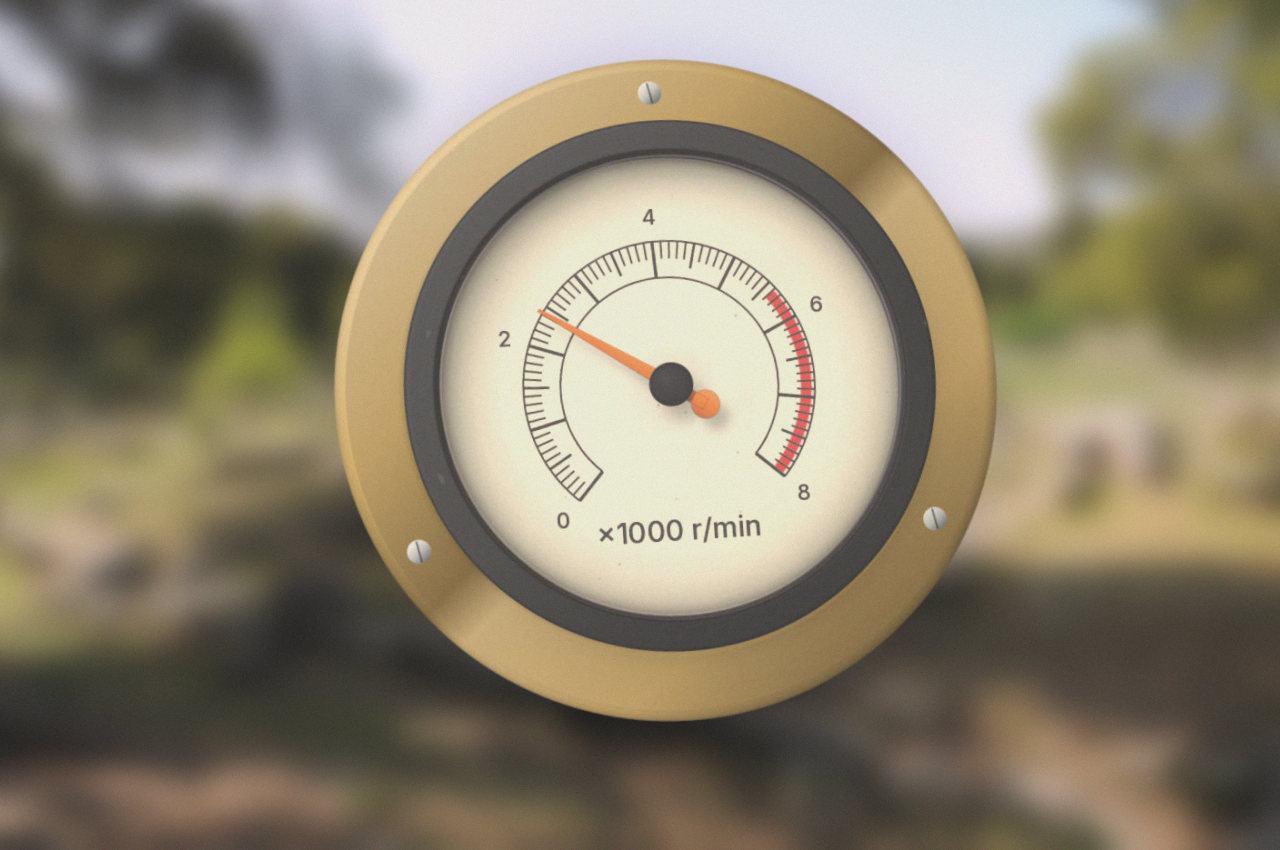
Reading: 2400
